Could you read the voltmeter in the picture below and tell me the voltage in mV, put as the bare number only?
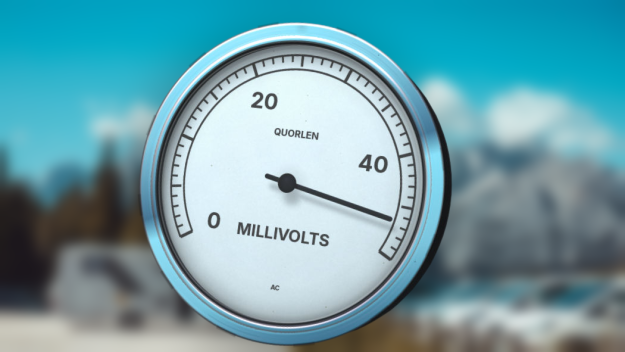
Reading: 46.5
